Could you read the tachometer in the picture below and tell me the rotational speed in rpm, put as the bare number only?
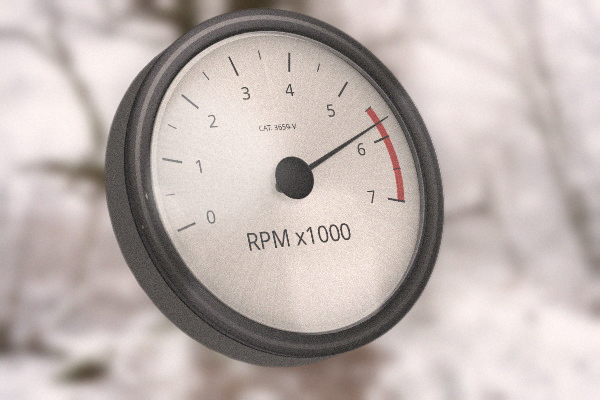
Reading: 5750
